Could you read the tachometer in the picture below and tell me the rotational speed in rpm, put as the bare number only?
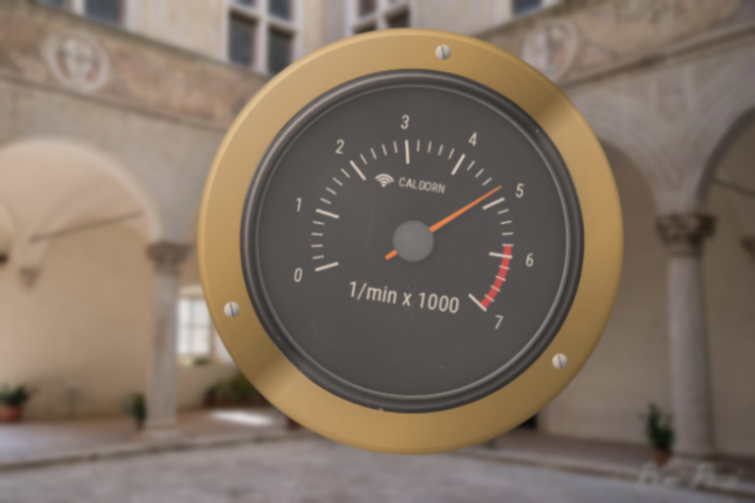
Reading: 4800
